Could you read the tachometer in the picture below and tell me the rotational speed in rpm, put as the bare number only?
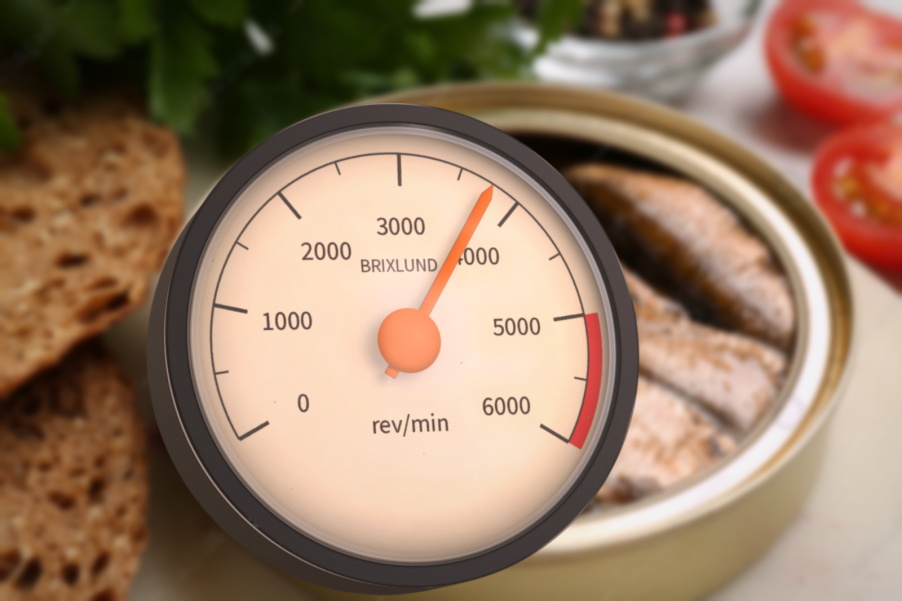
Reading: 3750
